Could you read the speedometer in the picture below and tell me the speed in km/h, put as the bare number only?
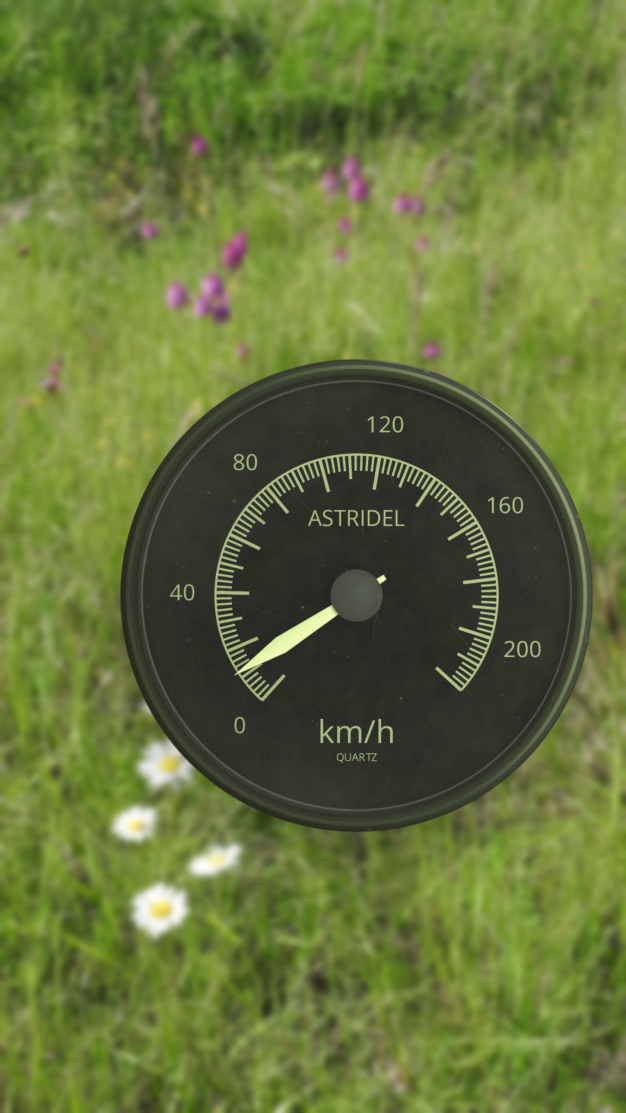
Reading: 12
